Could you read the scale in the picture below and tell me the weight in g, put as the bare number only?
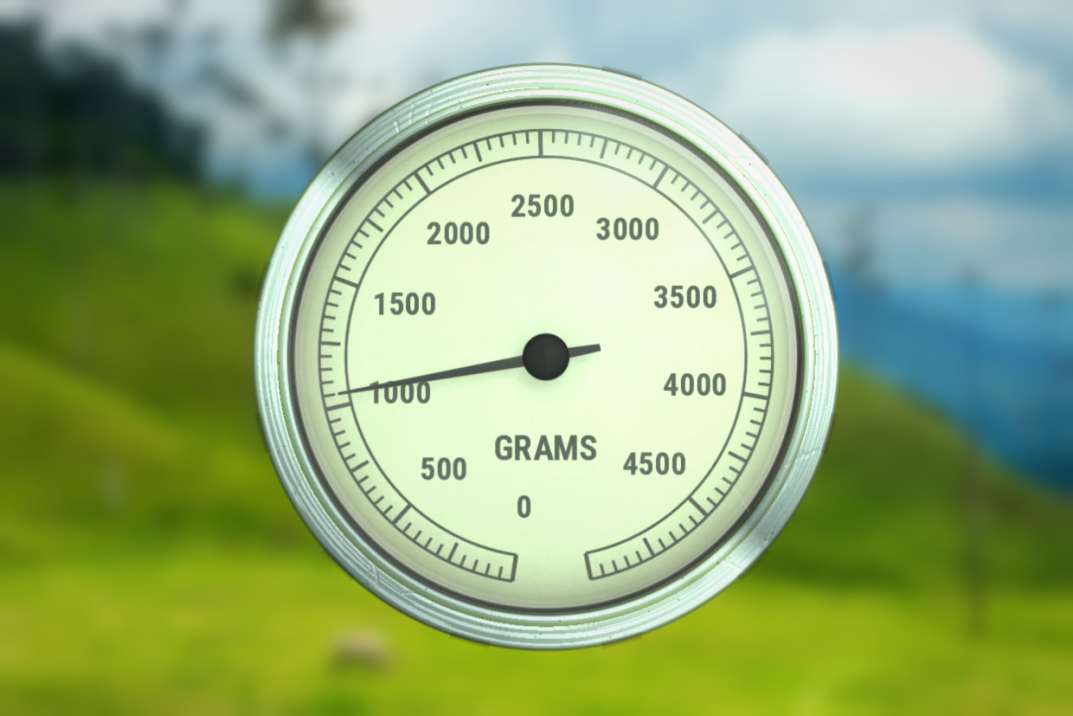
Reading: 1050
